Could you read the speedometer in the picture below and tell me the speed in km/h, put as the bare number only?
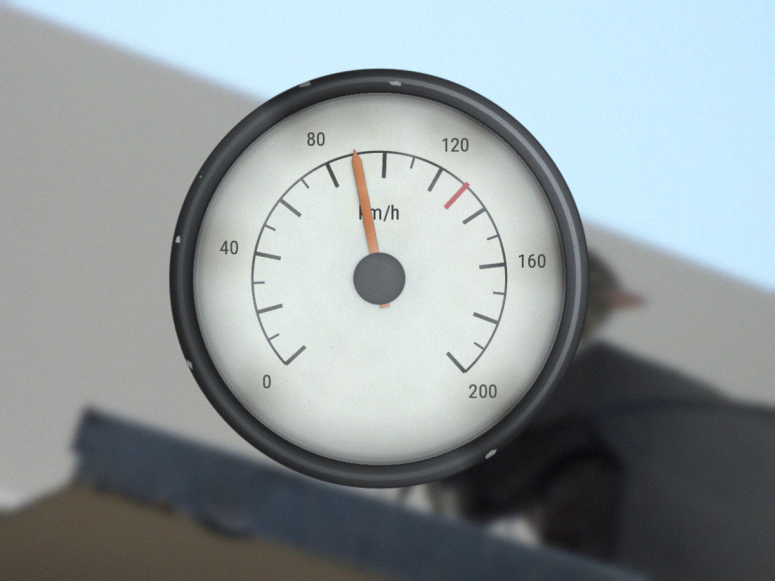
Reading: 90
